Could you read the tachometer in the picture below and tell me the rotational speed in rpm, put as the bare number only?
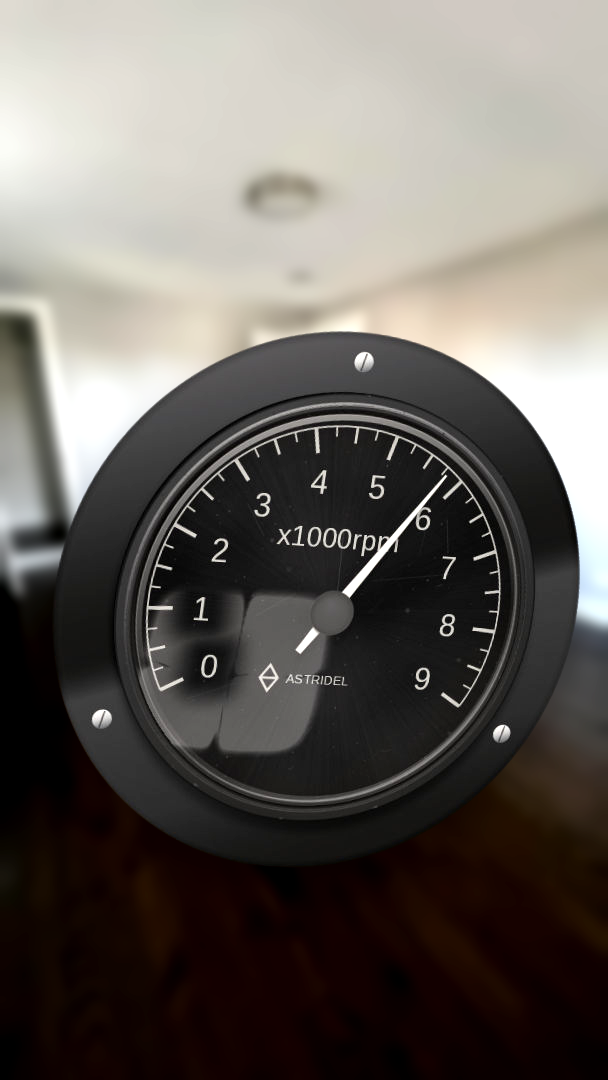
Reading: 5750
